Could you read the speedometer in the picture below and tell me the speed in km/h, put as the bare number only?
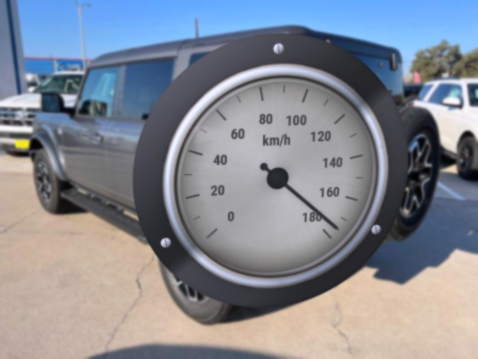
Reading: 175
